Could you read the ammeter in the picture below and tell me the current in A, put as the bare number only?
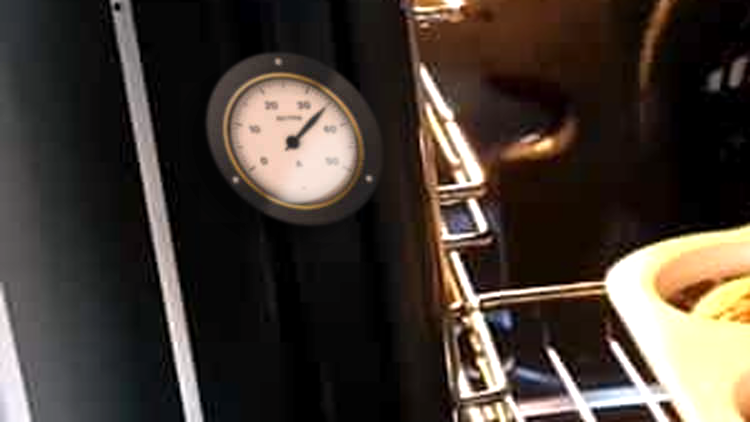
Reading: 35
